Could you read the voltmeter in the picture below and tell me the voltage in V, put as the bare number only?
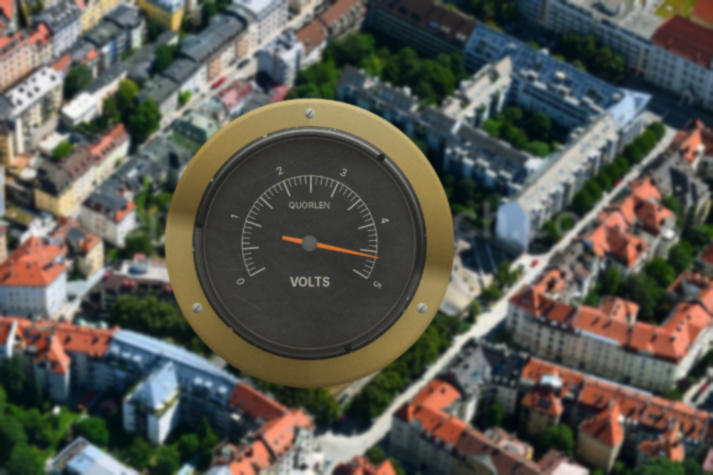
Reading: 4.6
